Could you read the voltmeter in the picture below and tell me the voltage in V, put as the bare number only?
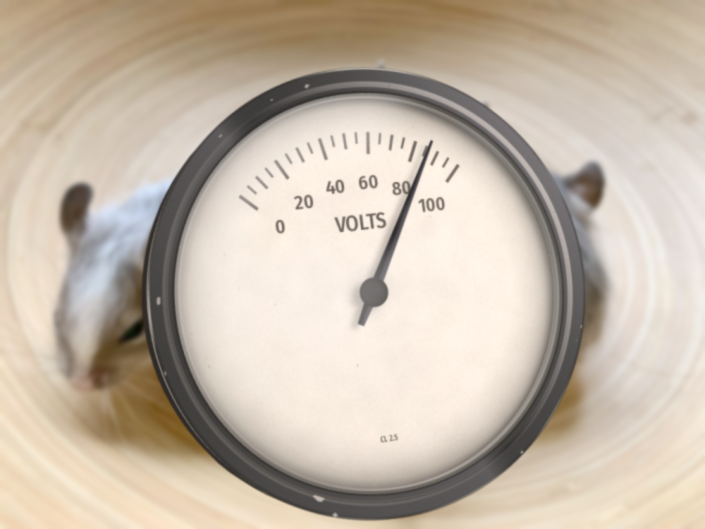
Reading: 85
